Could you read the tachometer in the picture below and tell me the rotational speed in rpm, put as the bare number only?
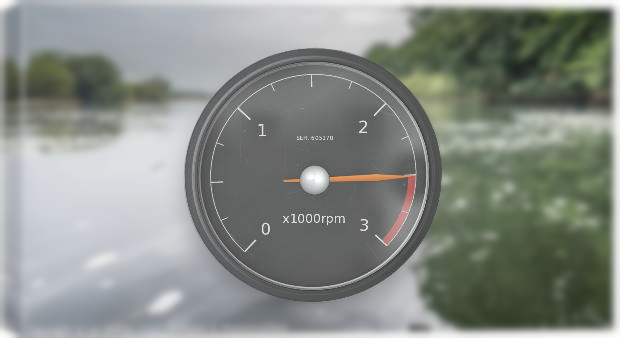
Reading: 2500
